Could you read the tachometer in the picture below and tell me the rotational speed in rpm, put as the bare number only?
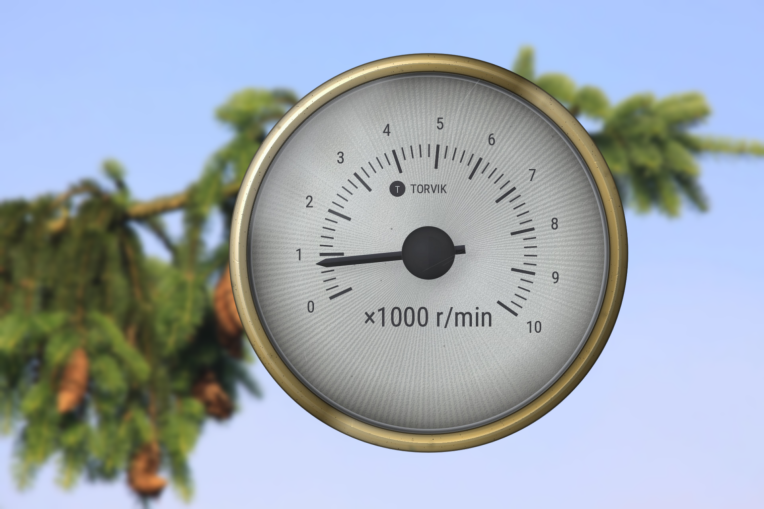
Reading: 800
